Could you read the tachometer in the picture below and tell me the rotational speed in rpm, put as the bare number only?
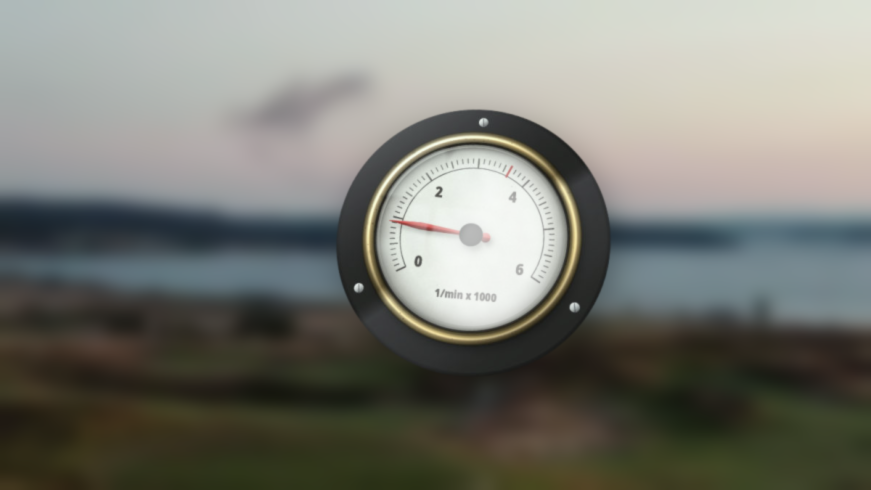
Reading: 900
